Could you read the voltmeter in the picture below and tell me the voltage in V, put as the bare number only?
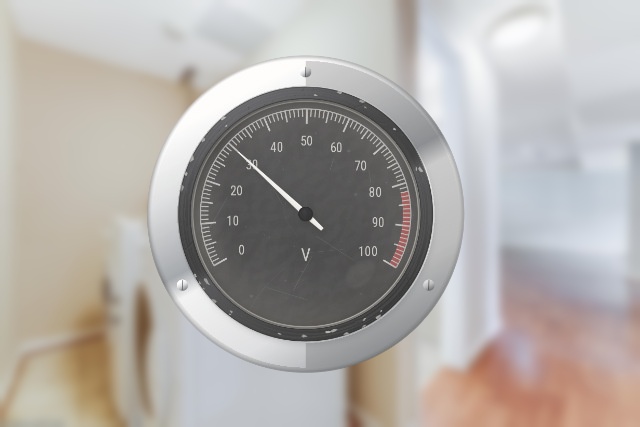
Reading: 30
